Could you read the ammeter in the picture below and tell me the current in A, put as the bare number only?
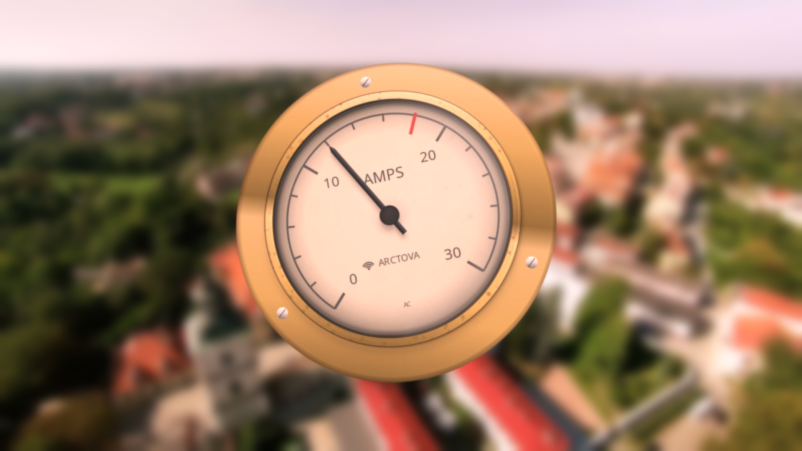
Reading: 12
